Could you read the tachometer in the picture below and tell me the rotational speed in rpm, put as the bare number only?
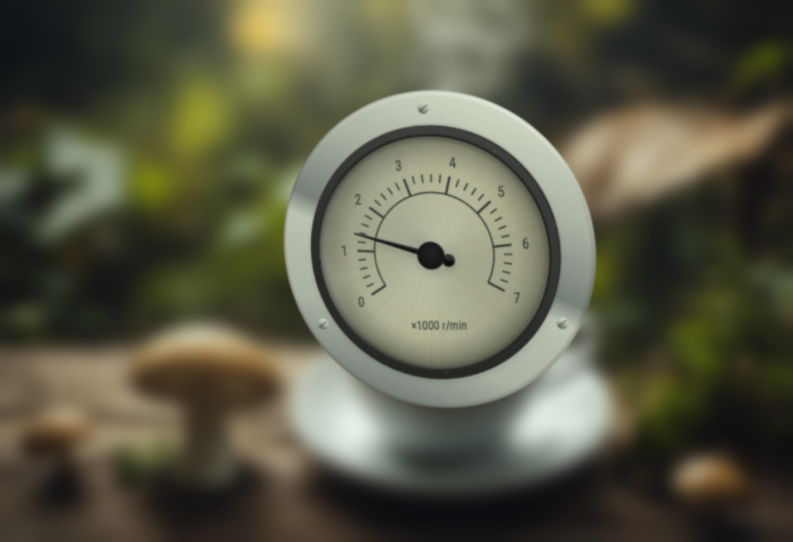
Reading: 1400
